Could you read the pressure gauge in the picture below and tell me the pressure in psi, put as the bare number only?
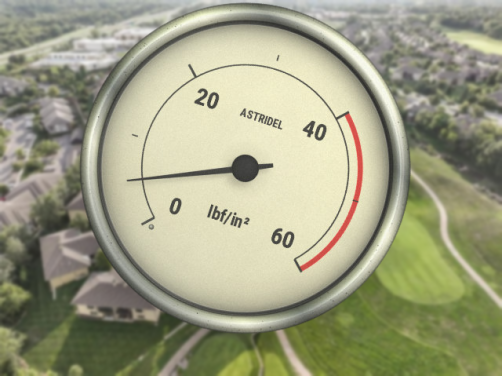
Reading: 5
